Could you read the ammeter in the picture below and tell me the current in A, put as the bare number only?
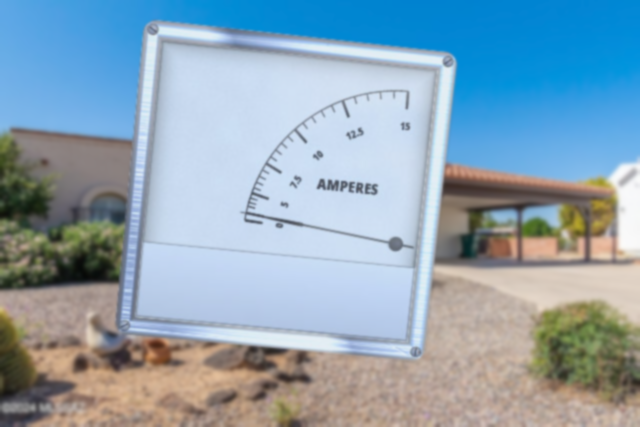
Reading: 2.5
